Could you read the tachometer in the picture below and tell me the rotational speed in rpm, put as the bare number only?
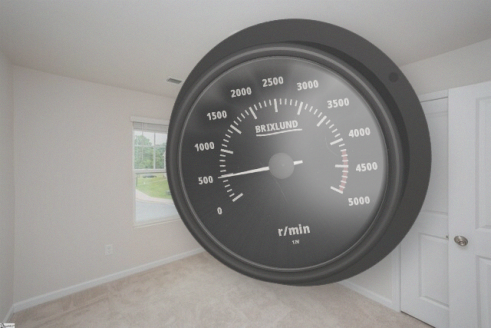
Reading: 500
